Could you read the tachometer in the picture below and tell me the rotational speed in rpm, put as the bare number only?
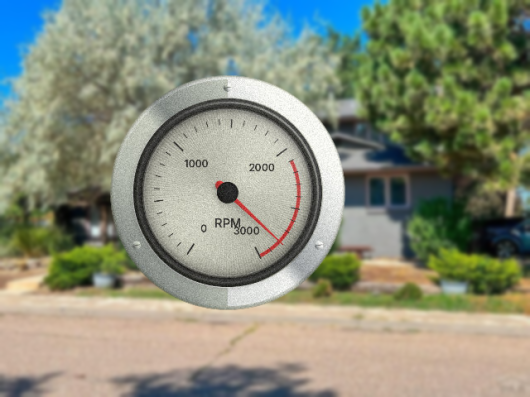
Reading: 2800
